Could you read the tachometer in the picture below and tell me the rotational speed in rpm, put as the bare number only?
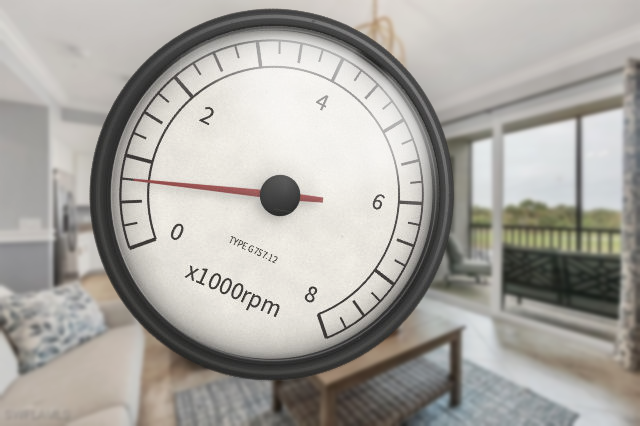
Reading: 750
